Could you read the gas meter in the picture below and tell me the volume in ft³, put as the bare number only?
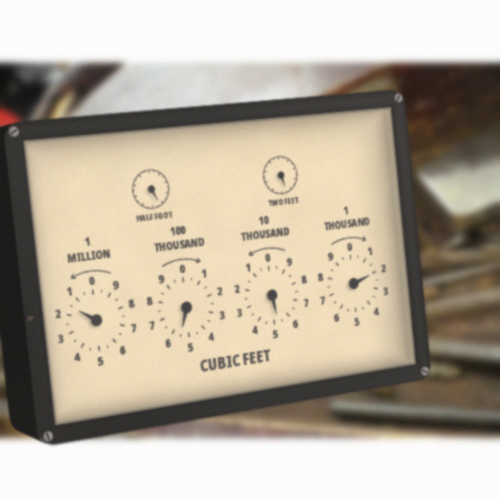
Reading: 155200
